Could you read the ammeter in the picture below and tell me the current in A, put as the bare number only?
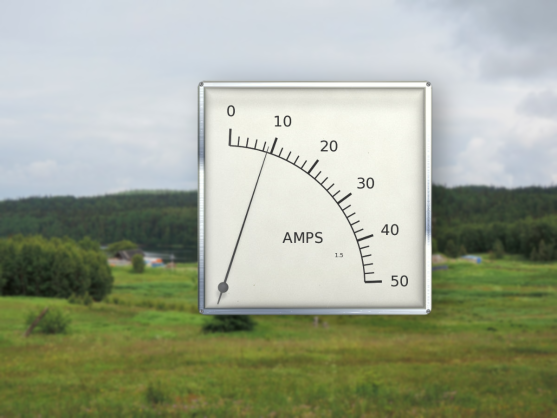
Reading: 9
